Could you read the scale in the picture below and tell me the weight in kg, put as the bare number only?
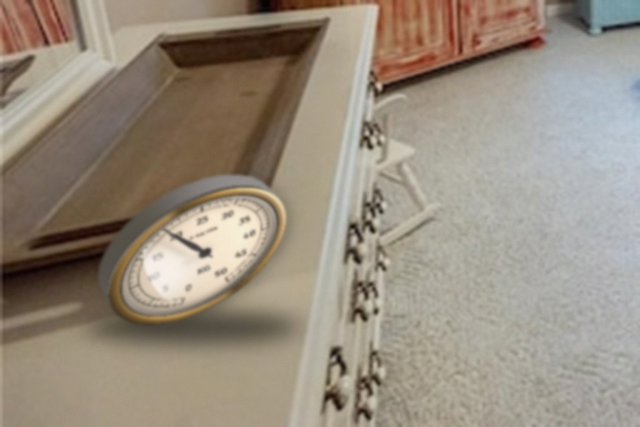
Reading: 20
